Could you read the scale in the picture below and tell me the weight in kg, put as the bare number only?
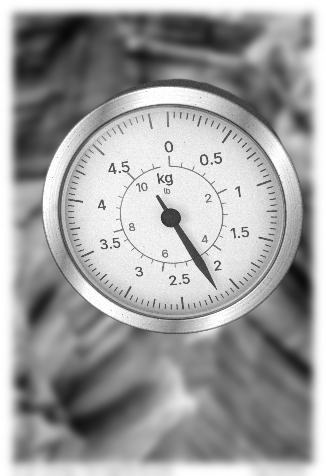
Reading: 2.15
